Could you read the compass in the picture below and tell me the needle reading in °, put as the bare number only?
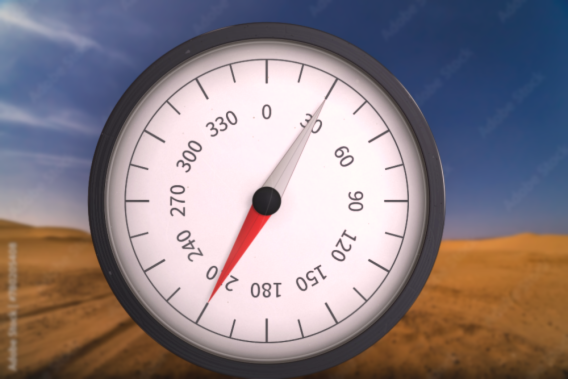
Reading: 210
